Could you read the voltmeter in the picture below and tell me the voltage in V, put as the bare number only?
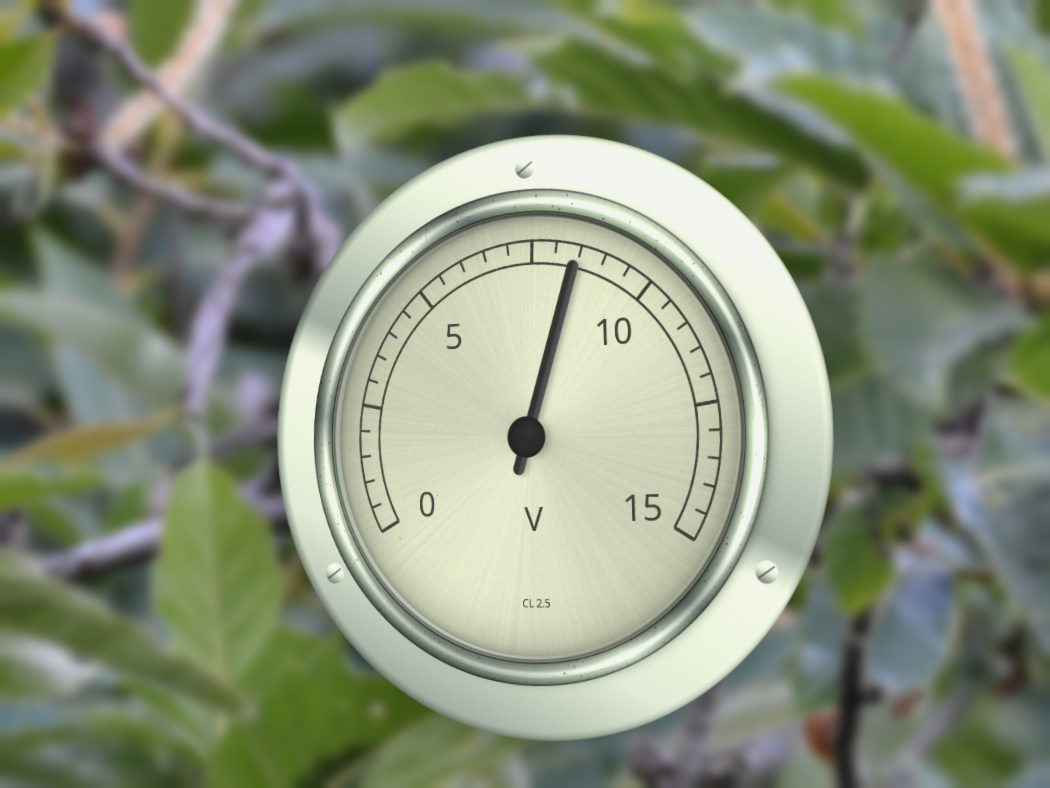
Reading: 8.5
